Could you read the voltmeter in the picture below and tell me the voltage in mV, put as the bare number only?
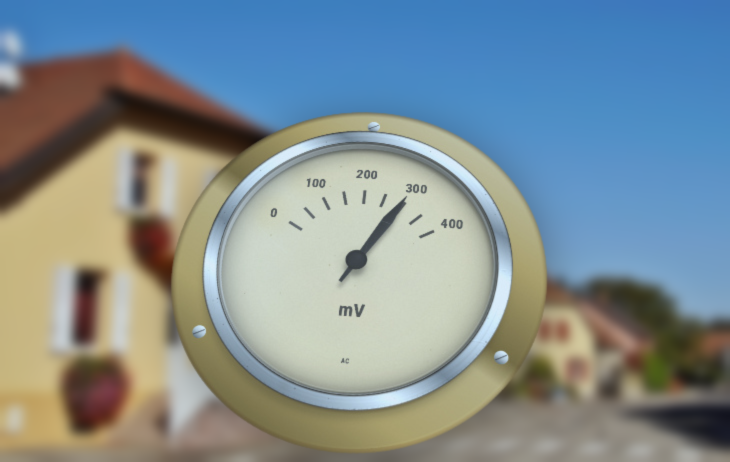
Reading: 300
